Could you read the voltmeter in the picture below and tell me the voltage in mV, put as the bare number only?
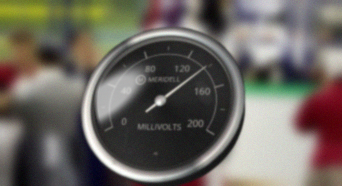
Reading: 140
